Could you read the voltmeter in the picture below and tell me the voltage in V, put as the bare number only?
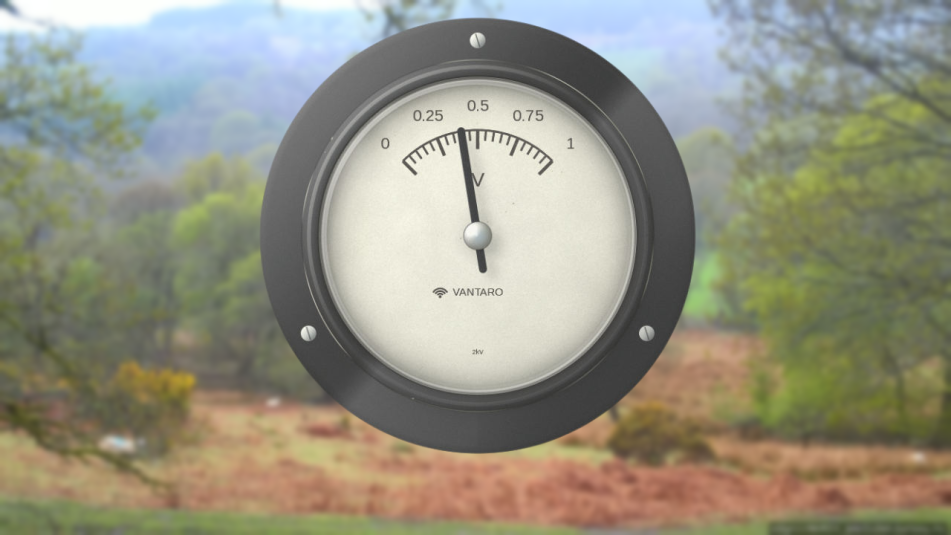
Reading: 0.4
